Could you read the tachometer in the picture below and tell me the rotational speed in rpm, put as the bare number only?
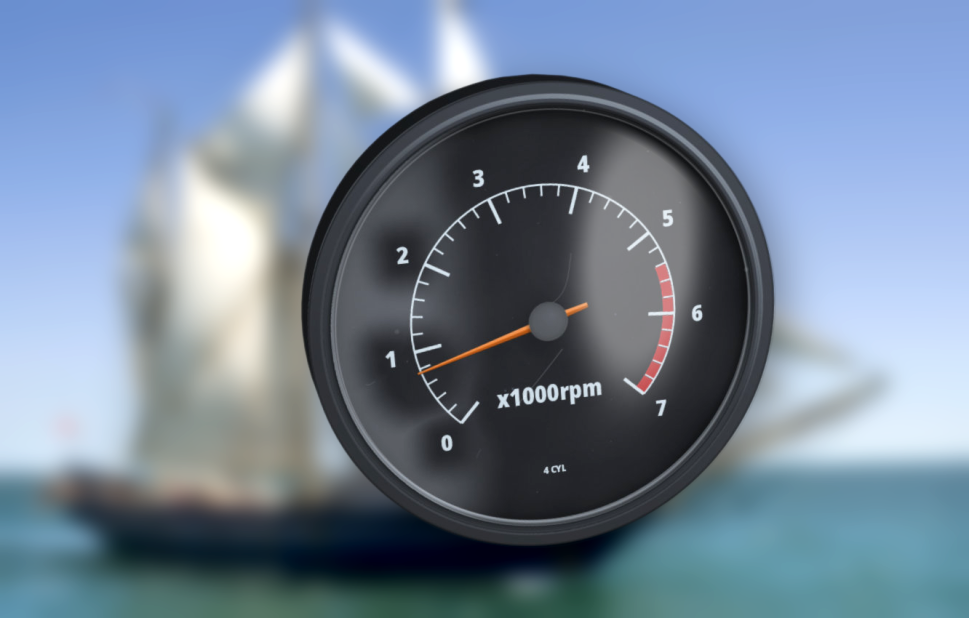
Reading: 800
